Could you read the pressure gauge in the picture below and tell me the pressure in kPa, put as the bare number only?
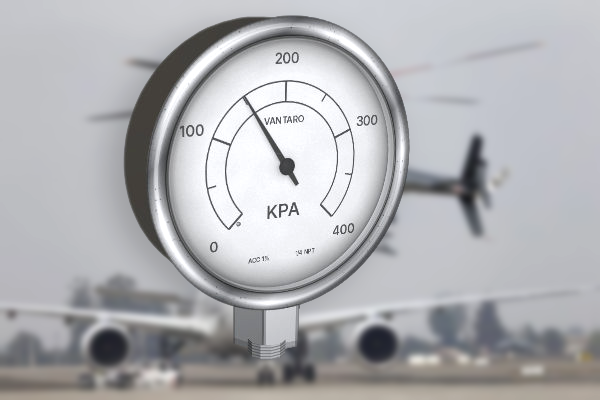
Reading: 150
